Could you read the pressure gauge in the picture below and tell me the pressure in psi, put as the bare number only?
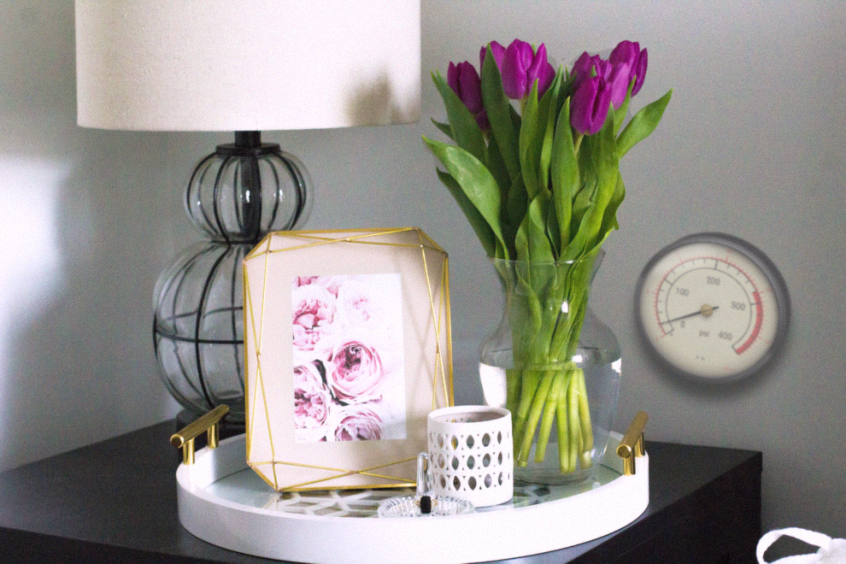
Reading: 20
